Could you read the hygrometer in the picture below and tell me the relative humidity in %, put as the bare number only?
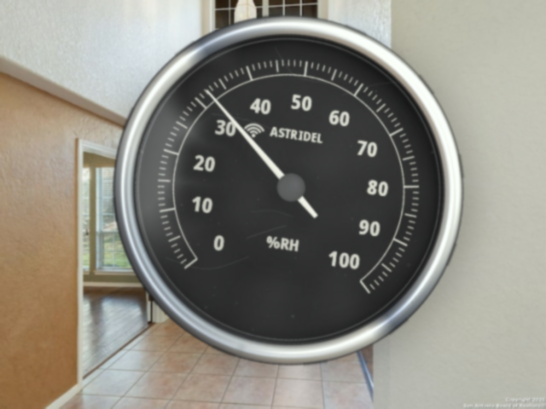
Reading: 32
